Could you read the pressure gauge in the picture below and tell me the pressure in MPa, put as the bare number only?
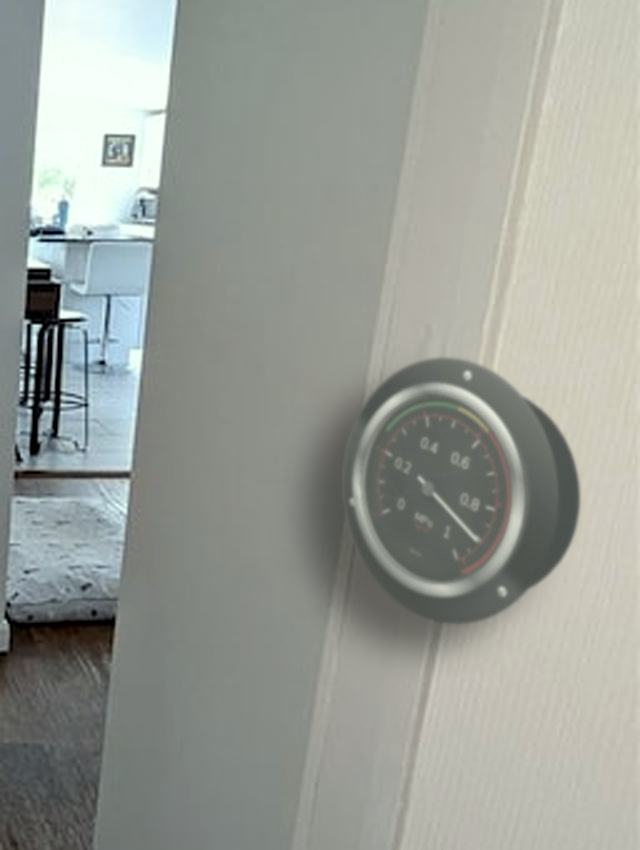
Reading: 0.9
